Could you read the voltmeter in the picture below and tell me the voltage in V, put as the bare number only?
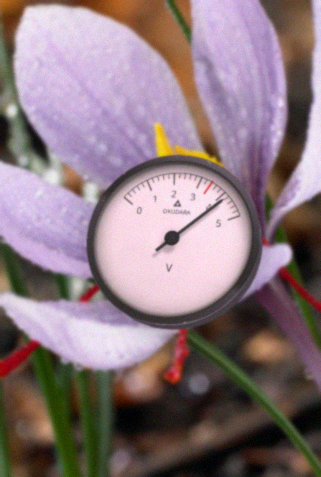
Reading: 4.2
